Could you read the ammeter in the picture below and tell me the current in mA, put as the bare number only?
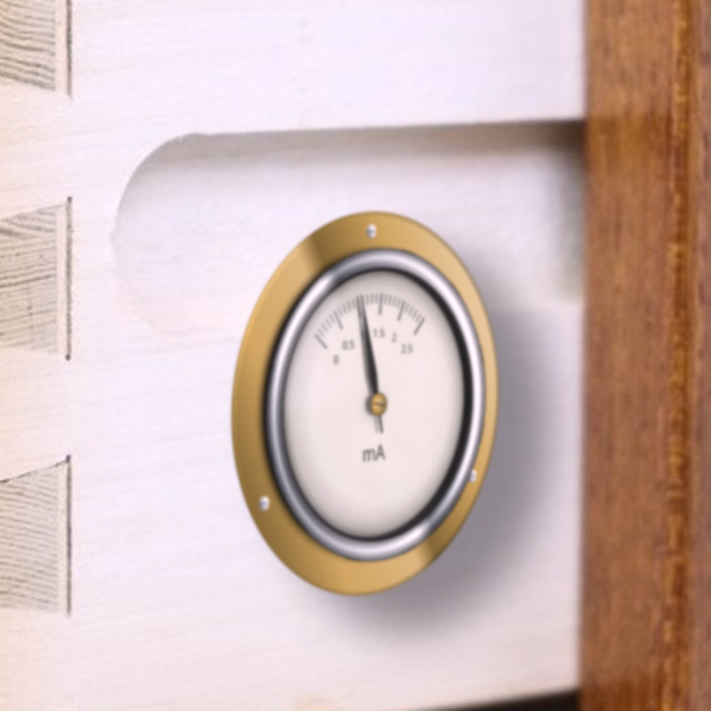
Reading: 1
